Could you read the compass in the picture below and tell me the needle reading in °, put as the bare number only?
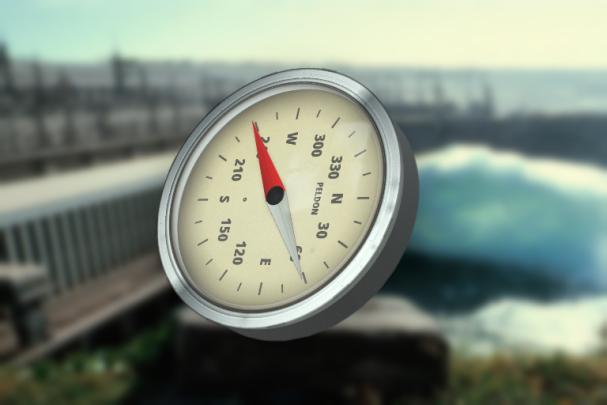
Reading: 240
